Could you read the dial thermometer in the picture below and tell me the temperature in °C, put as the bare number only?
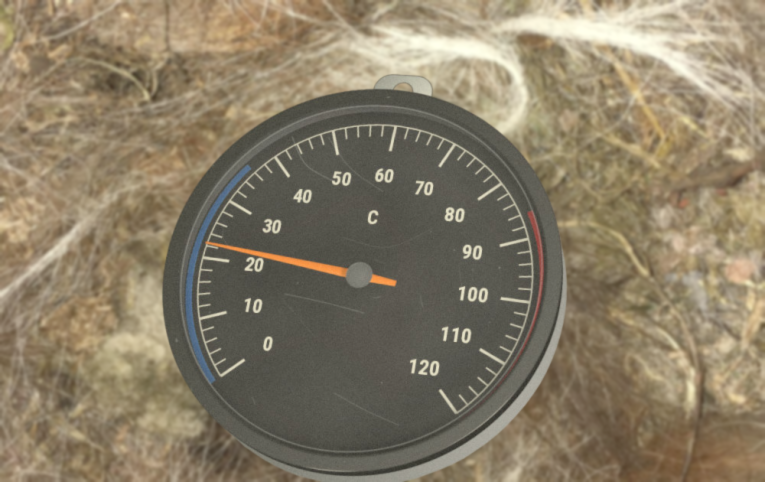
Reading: 22
